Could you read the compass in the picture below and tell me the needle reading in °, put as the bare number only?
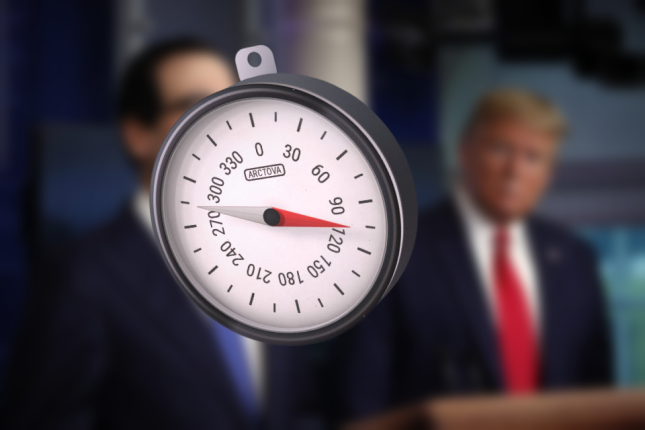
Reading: 105
